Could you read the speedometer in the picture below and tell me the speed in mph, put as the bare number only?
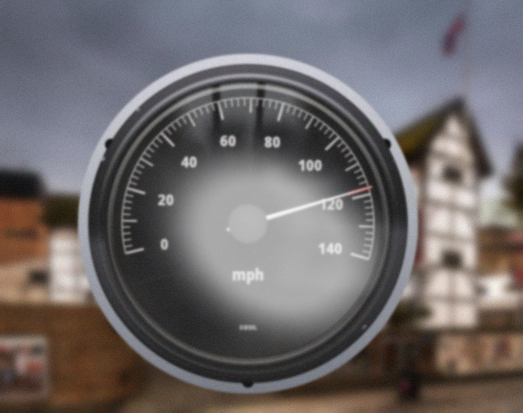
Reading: 118
